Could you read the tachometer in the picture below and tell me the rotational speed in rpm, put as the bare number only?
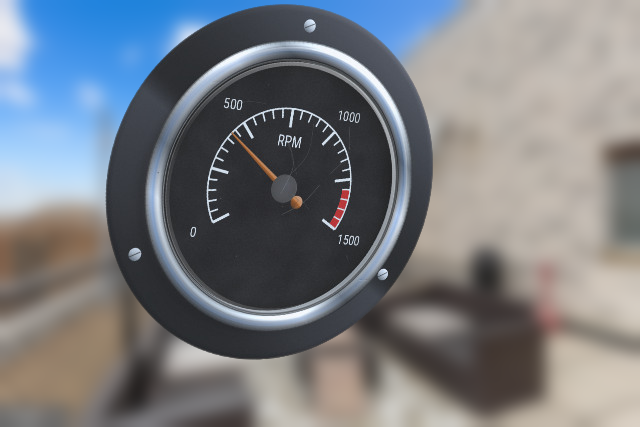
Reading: 425
